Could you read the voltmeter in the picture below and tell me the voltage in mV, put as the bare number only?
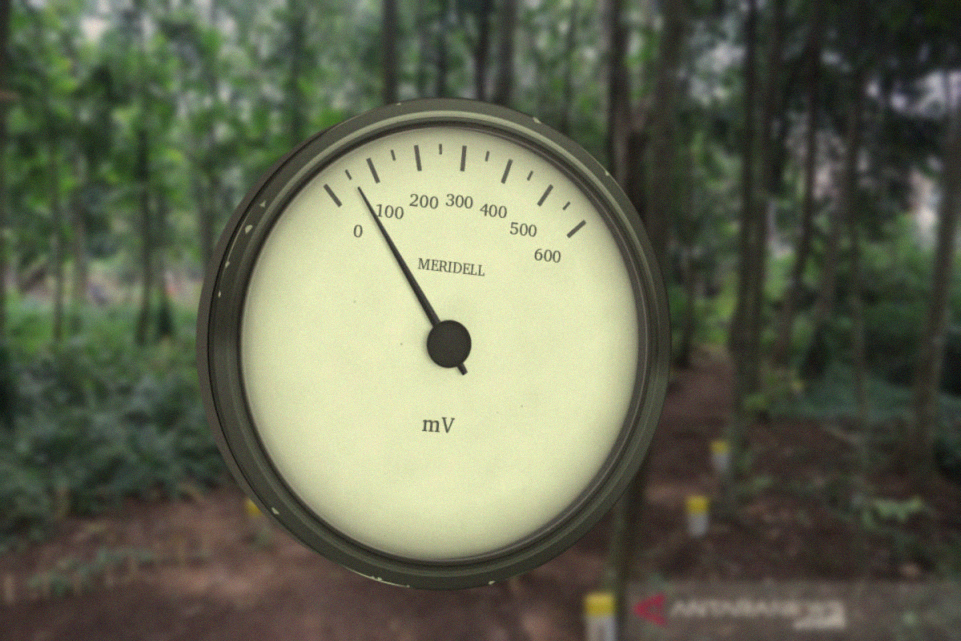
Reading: 50
